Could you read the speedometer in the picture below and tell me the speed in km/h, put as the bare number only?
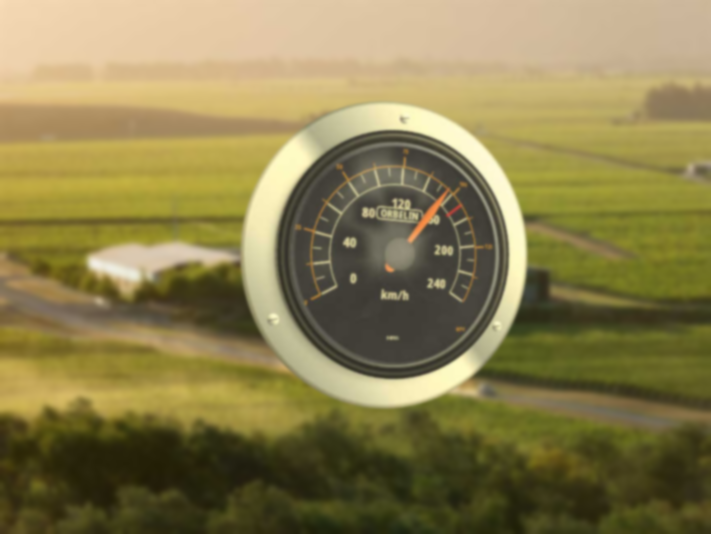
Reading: 155
